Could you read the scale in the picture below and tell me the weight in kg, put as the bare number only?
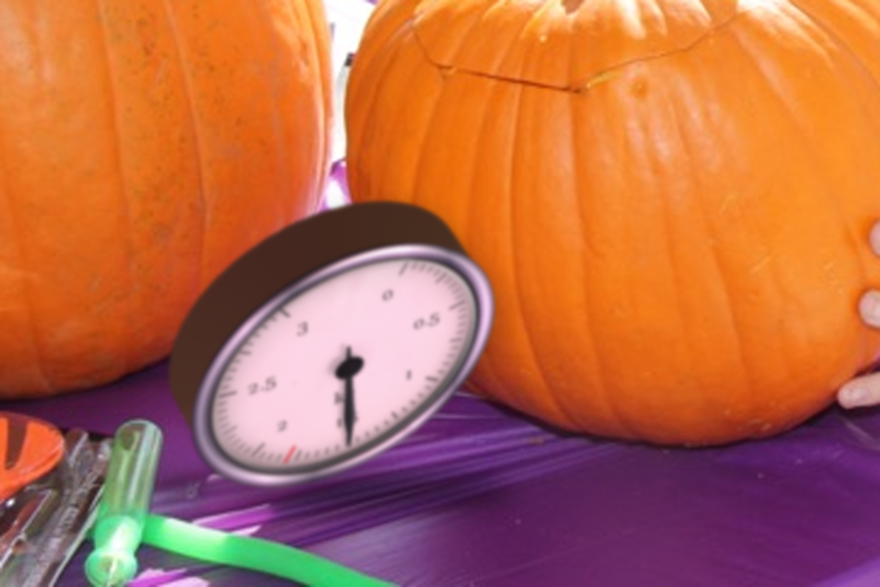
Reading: 1.5
